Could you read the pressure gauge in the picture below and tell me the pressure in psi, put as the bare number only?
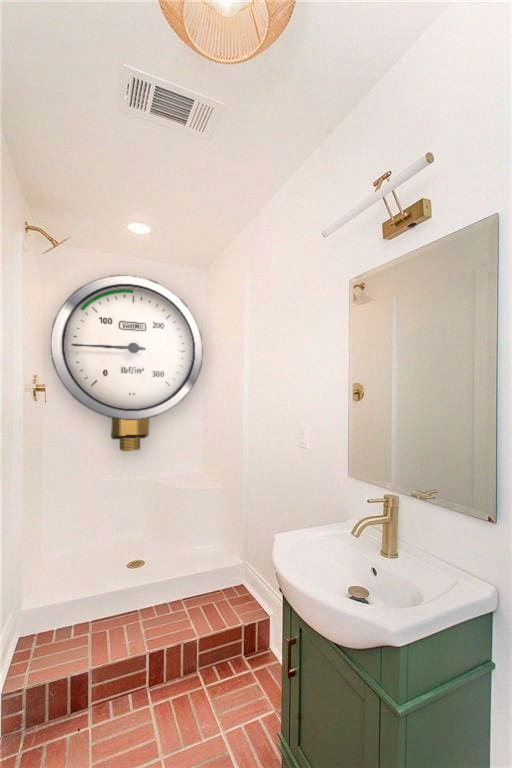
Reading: 50
